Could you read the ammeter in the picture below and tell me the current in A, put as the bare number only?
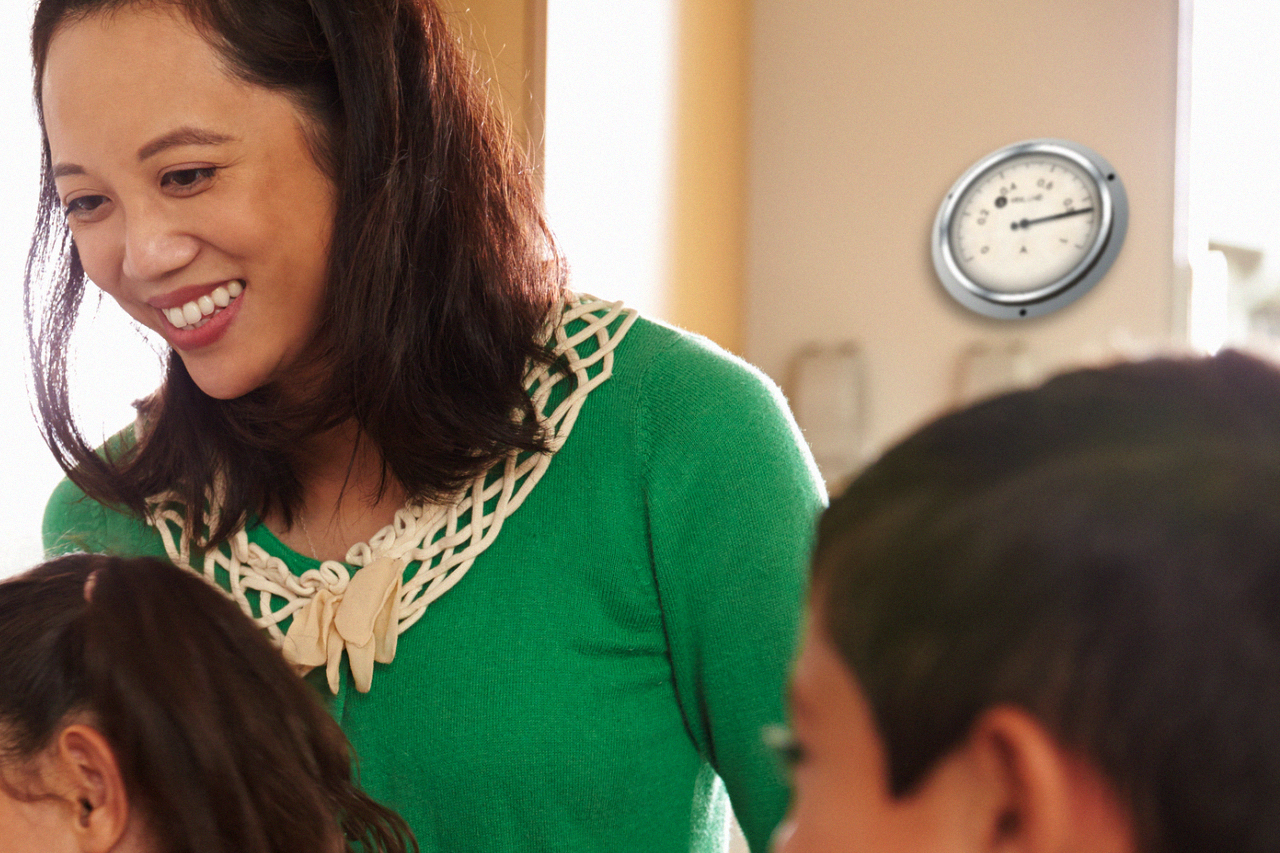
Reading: 0.85
